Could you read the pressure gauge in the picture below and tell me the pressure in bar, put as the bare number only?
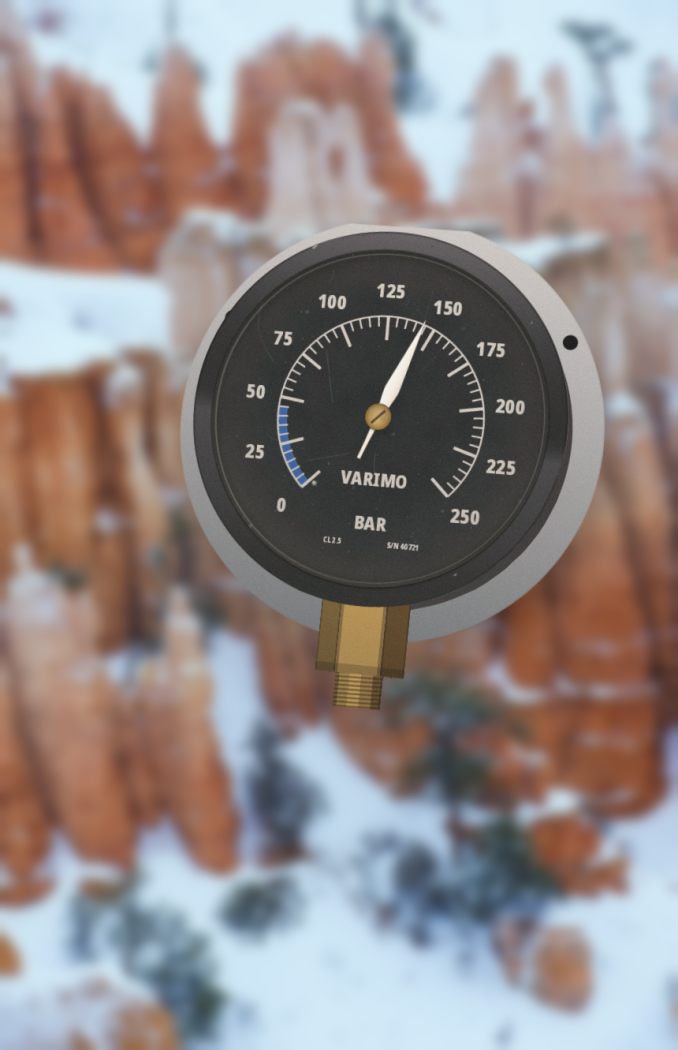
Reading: 145
